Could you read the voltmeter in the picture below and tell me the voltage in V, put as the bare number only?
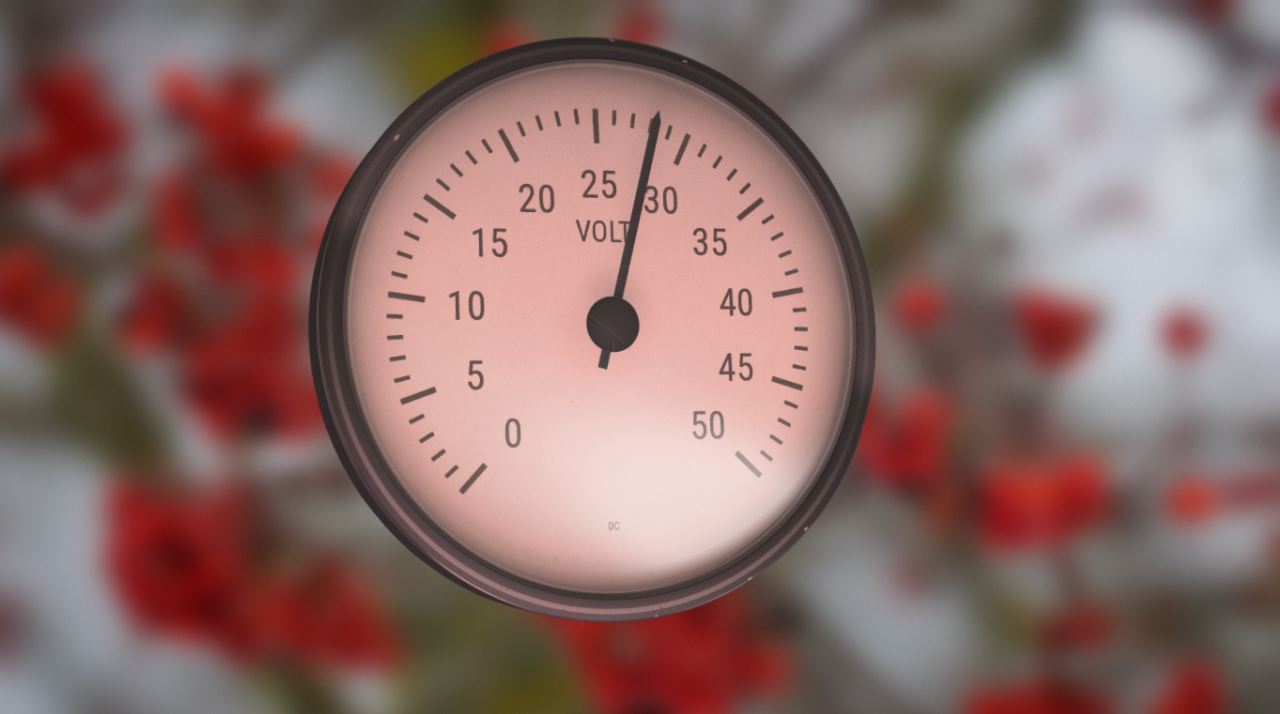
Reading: 28
